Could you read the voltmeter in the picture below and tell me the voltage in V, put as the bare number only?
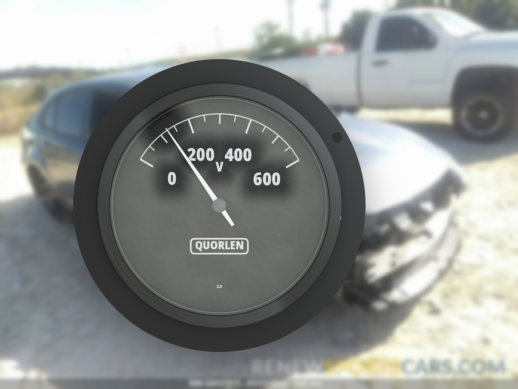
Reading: 125
